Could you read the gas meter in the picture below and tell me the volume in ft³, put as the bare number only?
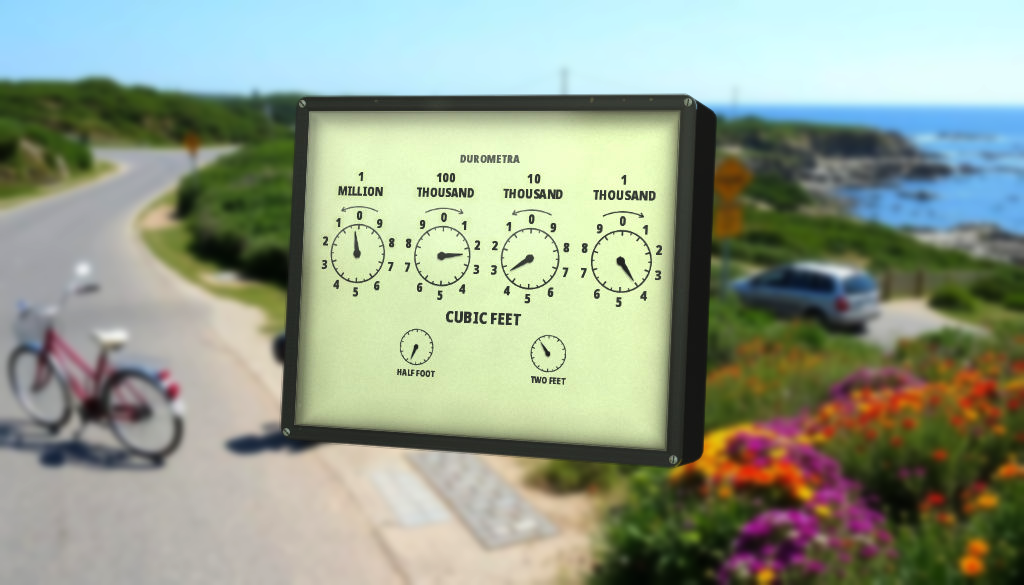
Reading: 23400
